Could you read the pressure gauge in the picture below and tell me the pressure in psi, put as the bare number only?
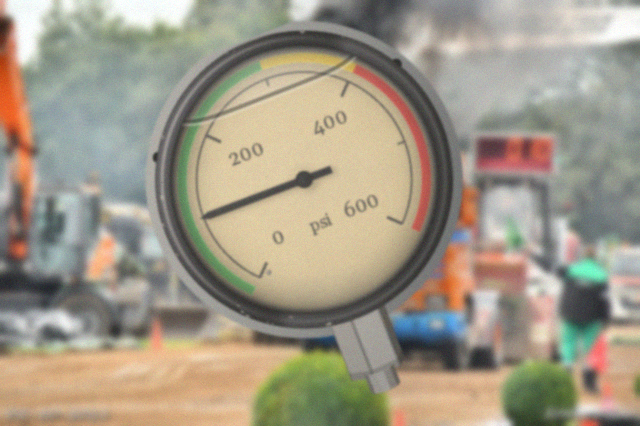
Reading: 100
